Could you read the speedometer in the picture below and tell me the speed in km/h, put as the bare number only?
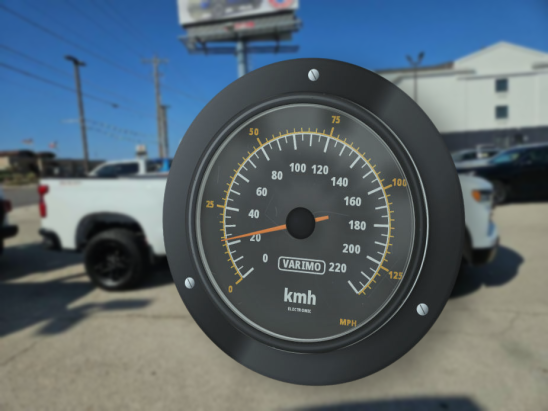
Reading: 22.5
